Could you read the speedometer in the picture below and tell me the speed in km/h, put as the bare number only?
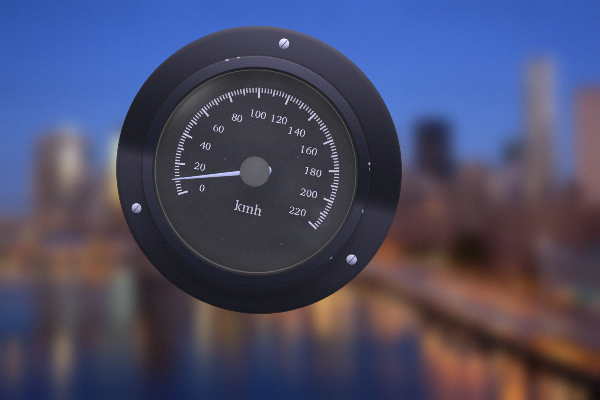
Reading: 10
